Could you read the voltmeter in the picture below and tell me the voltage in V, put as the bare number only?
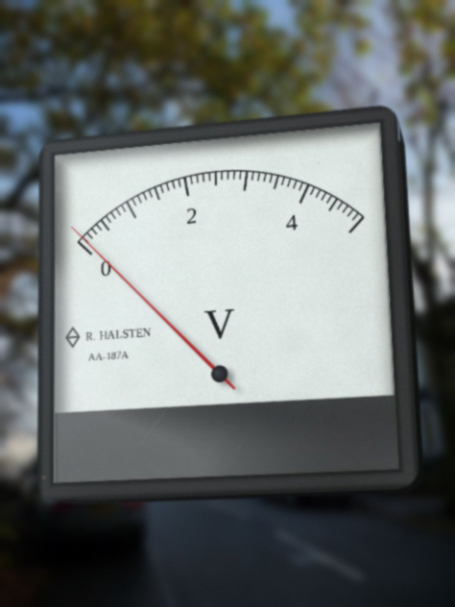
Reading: 0.1
